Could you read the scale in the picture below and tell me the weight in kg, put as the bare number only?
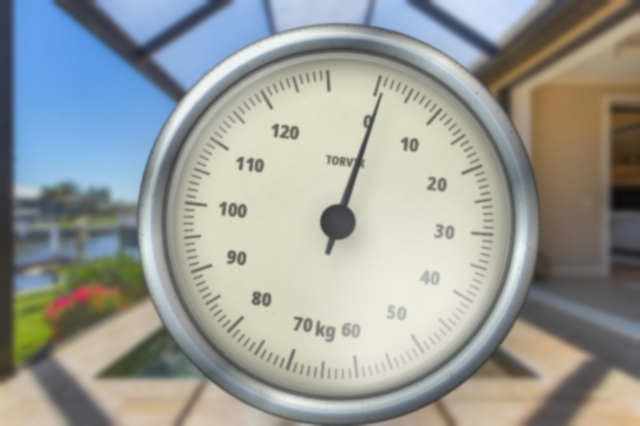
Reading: 1
